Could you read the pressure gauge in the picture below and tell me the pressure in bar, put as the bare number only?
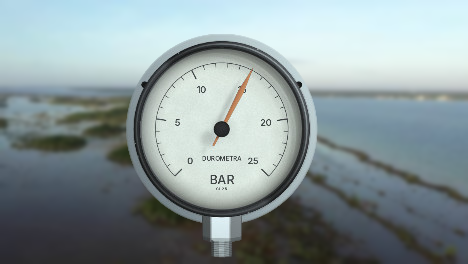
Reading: 15
